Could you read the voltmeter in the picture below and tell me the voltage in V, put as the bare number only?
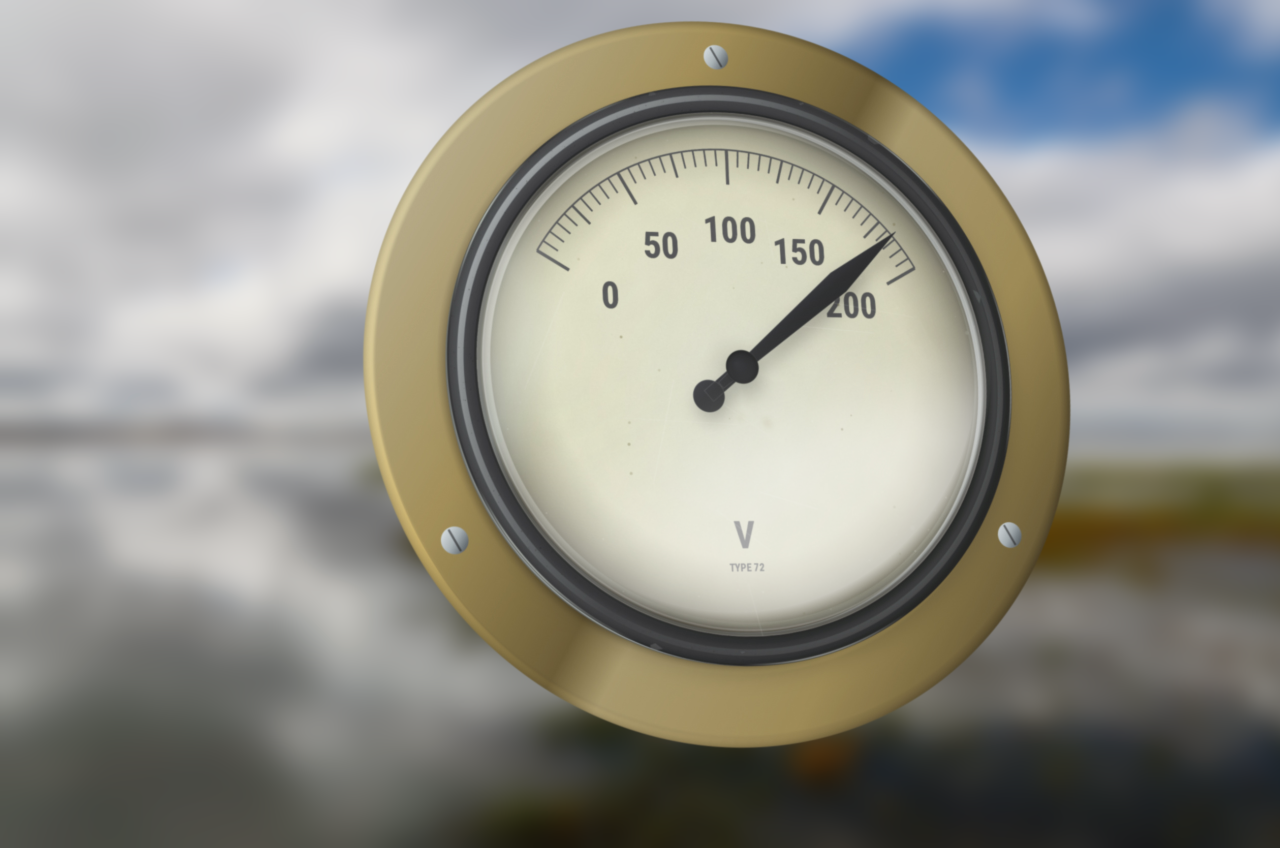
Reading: 182.5
